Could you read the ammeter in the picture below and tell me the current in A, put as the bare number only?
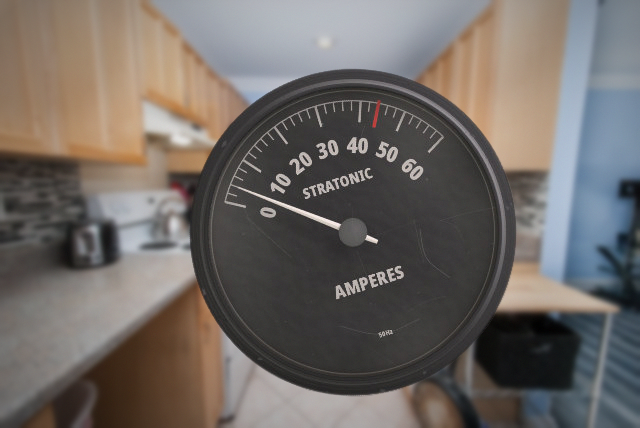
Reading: 4
